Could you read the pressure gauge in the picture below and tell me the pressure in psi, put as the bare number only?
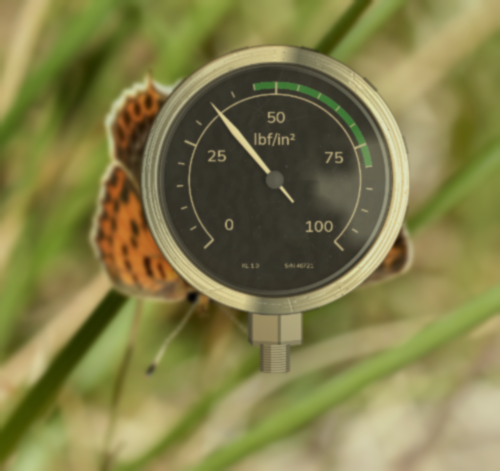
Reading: 35
